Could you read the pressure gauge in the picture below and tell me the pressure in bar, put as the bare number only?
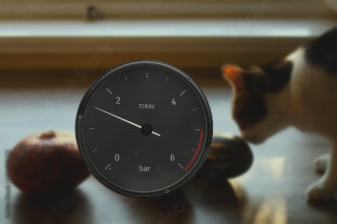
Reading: 1.5
